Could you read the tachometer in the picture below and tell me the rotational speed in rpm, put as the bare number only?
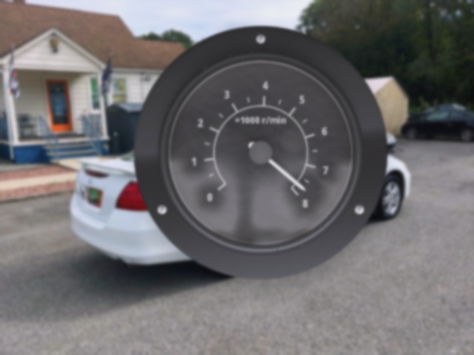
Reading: 7750
